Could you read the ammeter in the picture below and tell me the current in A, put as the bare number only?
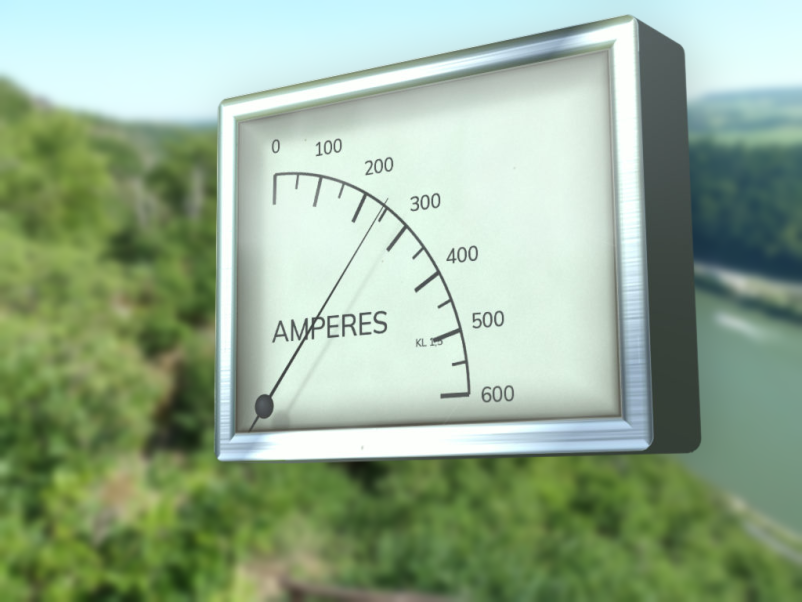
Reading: 250
